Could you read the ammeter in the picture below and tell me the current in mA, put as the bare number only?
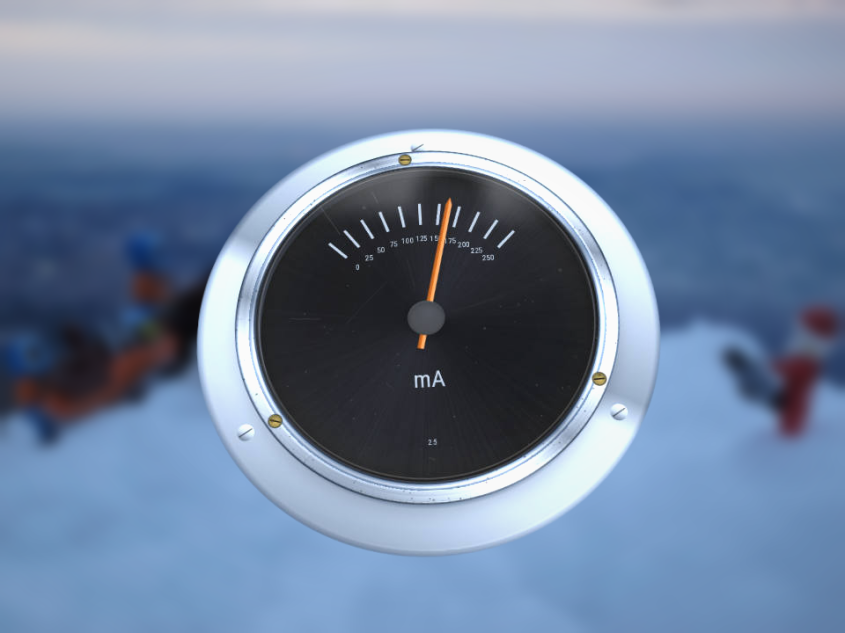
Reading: 162.5
